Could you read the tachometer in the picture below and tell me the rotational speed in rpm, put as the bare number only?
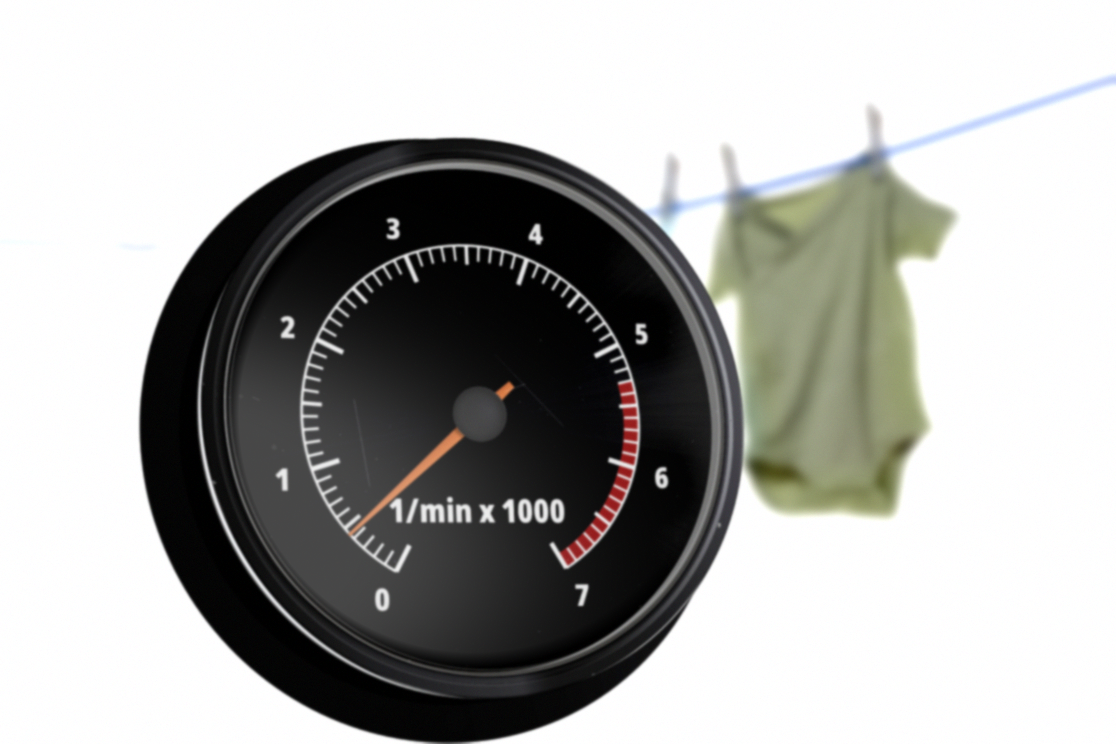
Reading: 450
